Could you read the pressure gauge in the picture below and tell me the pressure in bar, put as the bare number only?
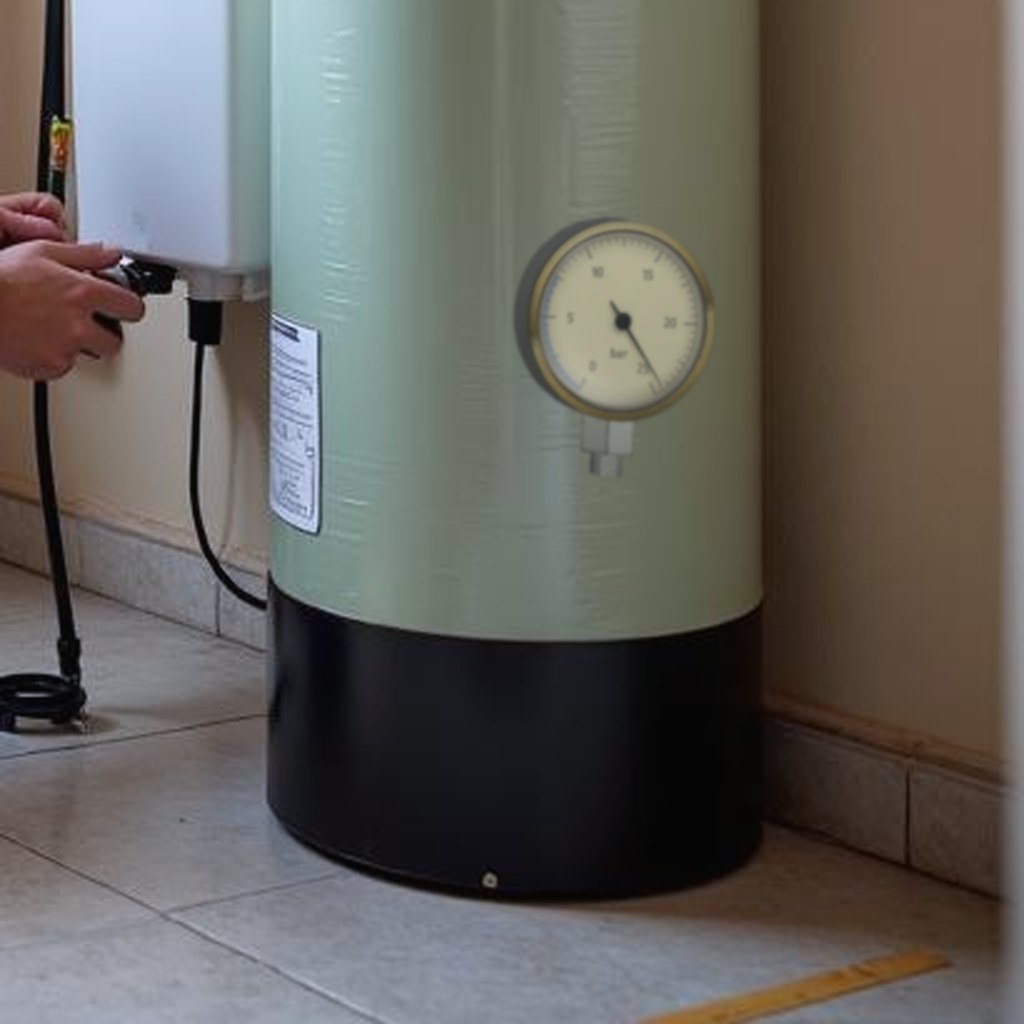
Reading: 24.5
